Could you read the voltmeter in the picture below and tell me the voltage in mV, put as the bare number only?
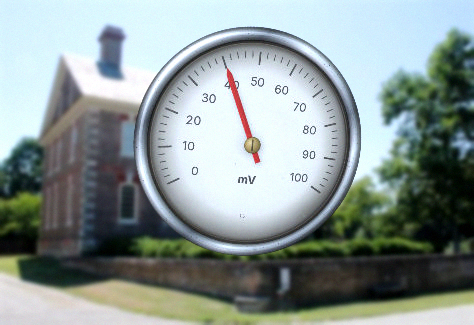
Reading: 40
